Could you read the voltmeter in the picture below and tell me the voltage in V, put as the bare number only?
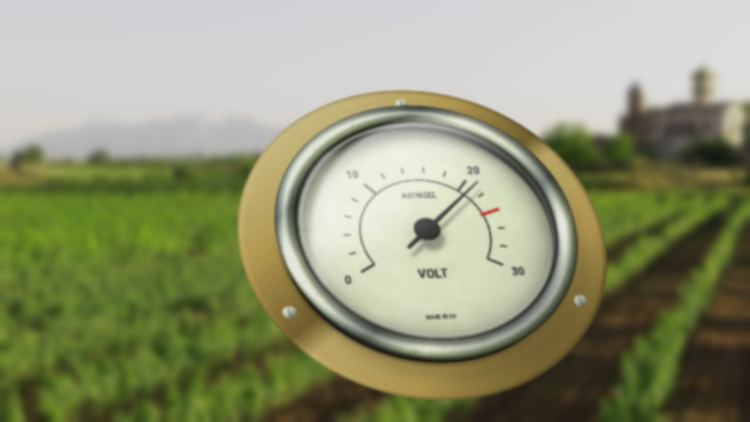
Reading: 21
